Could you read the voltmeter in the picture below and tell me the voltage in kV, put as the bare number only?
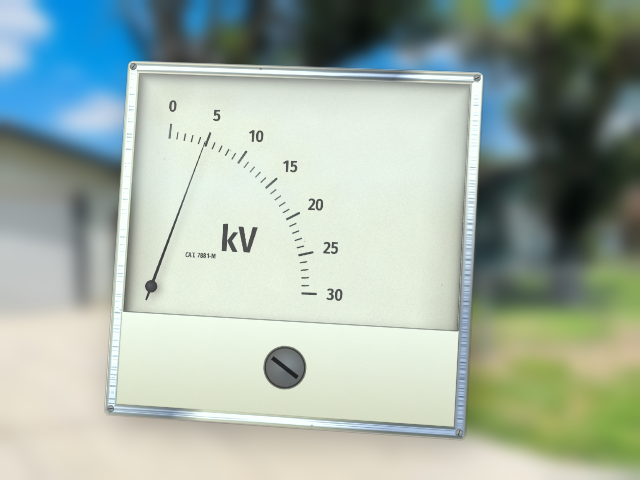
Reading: 5
